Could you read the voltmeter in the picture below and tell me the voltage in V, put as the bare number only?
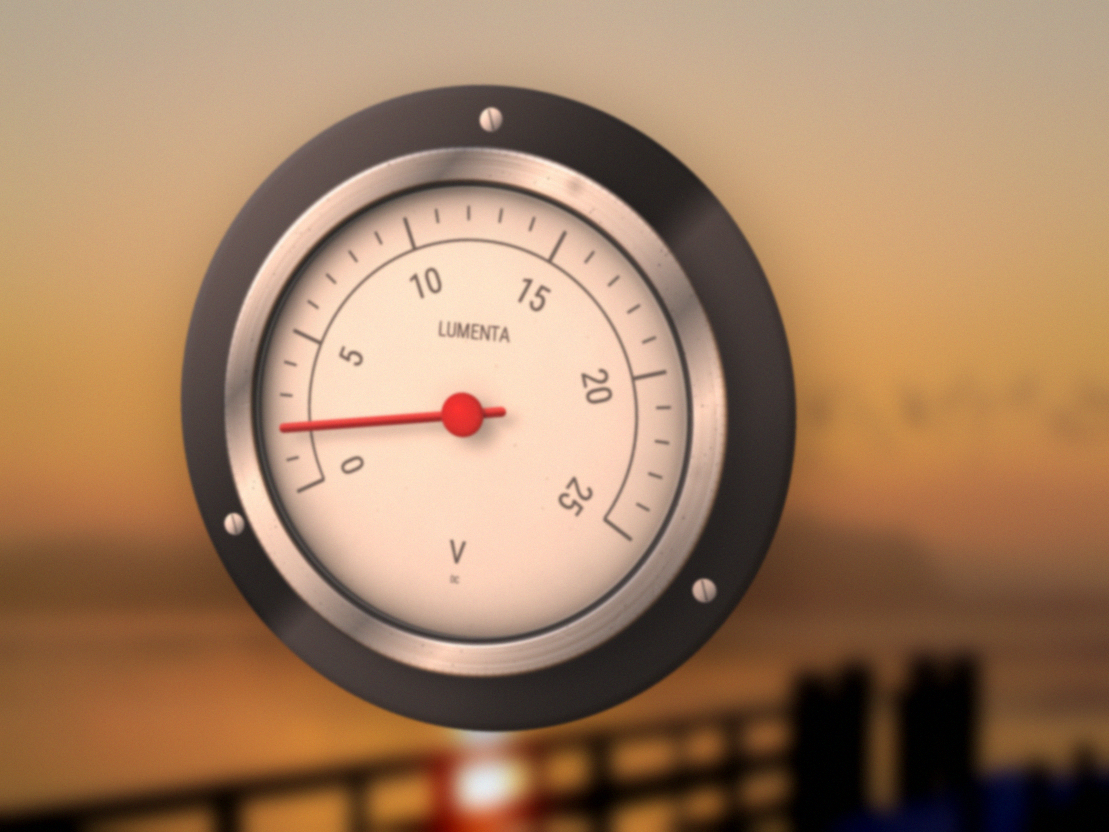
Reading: 2
